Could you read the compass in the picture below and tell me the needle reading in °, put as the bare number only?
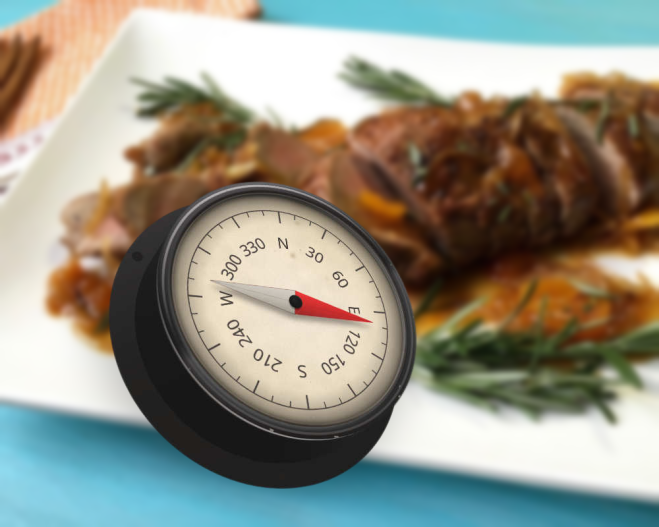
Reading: 100
